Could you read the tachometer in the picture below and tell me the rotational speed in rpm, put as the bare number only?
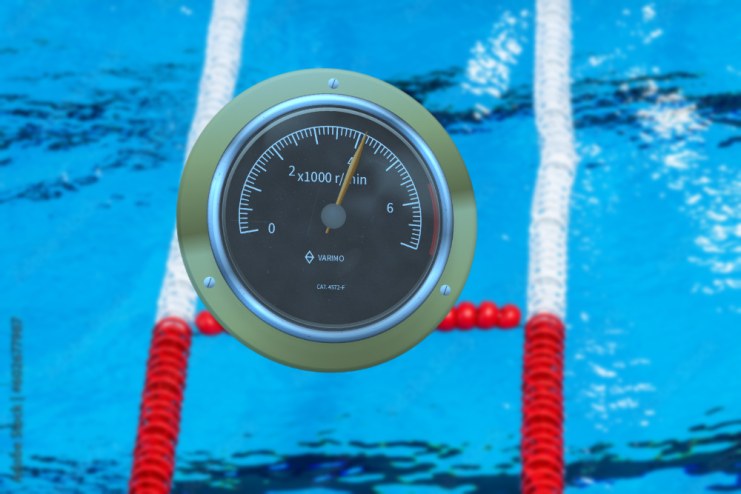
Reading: 4100
